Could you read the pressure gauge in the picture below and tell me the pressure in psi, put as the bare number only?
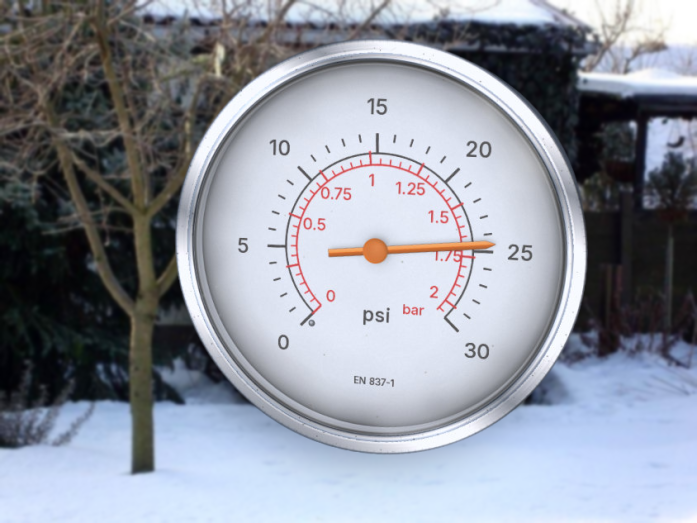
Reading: 24.5
